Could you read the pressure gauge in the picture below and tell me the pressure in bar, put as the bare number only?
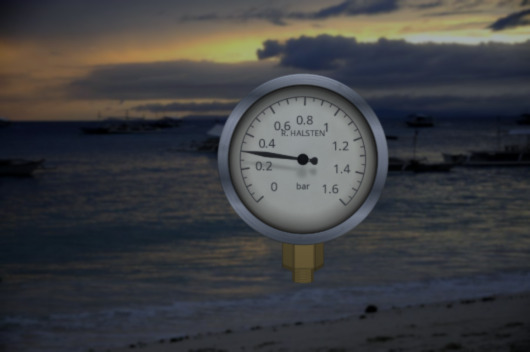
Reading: 0.3
